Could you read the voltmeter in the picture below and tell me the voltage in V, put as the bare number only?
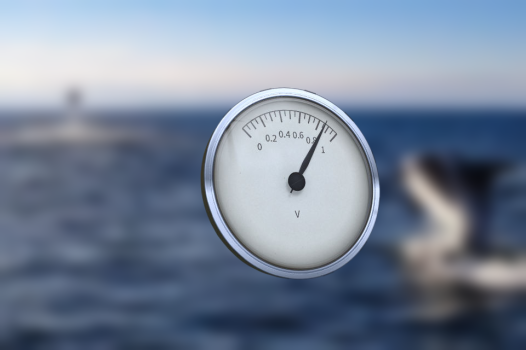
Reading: 0.85
